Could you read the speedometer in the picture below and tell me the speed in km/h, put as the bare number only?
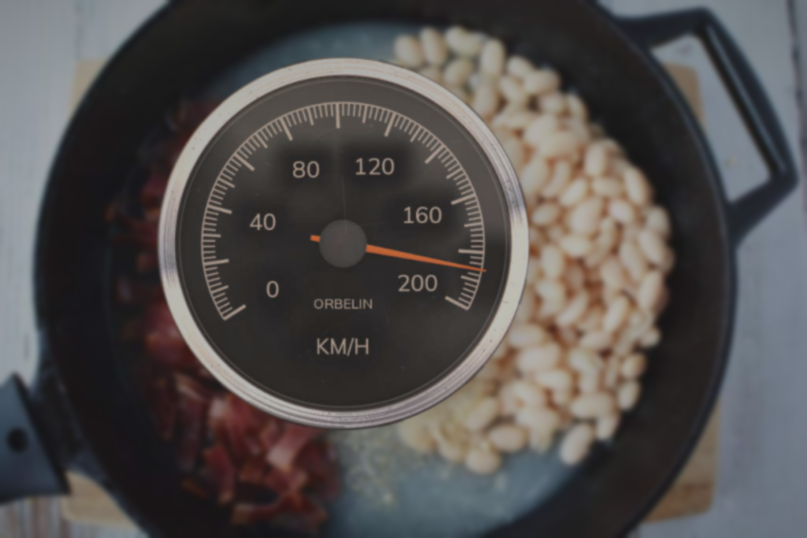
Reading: 186
